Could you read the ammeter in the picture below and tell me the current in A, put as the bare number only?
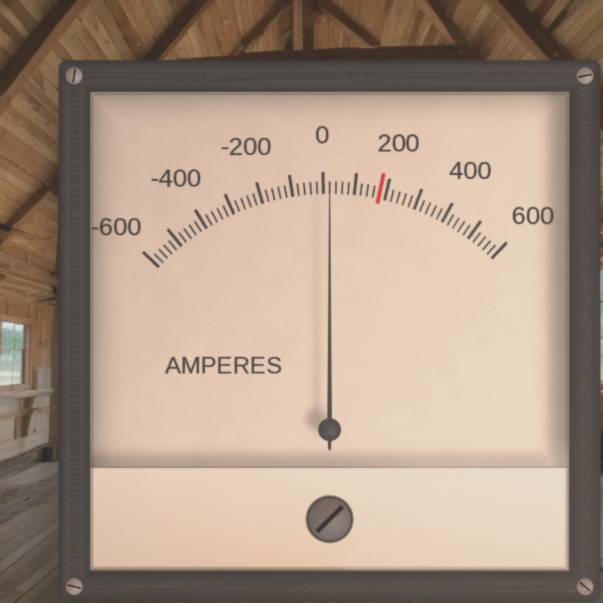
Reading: 20
